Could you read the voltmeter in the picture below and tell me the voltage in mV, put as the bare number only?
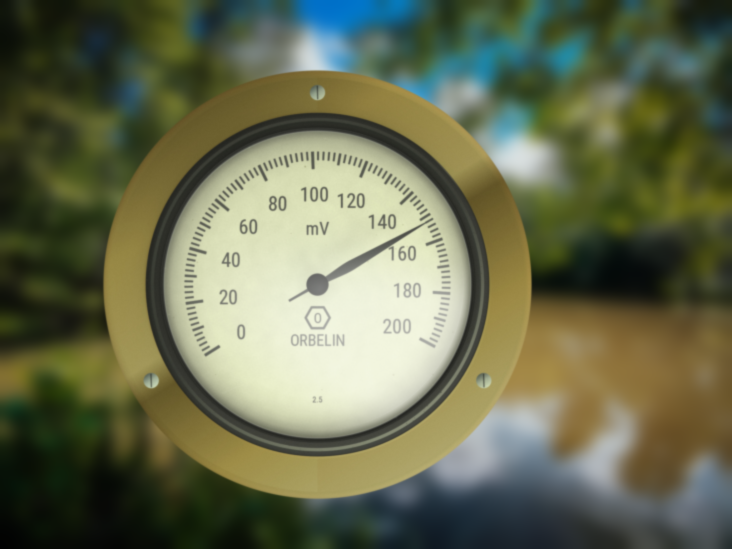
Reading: 152
